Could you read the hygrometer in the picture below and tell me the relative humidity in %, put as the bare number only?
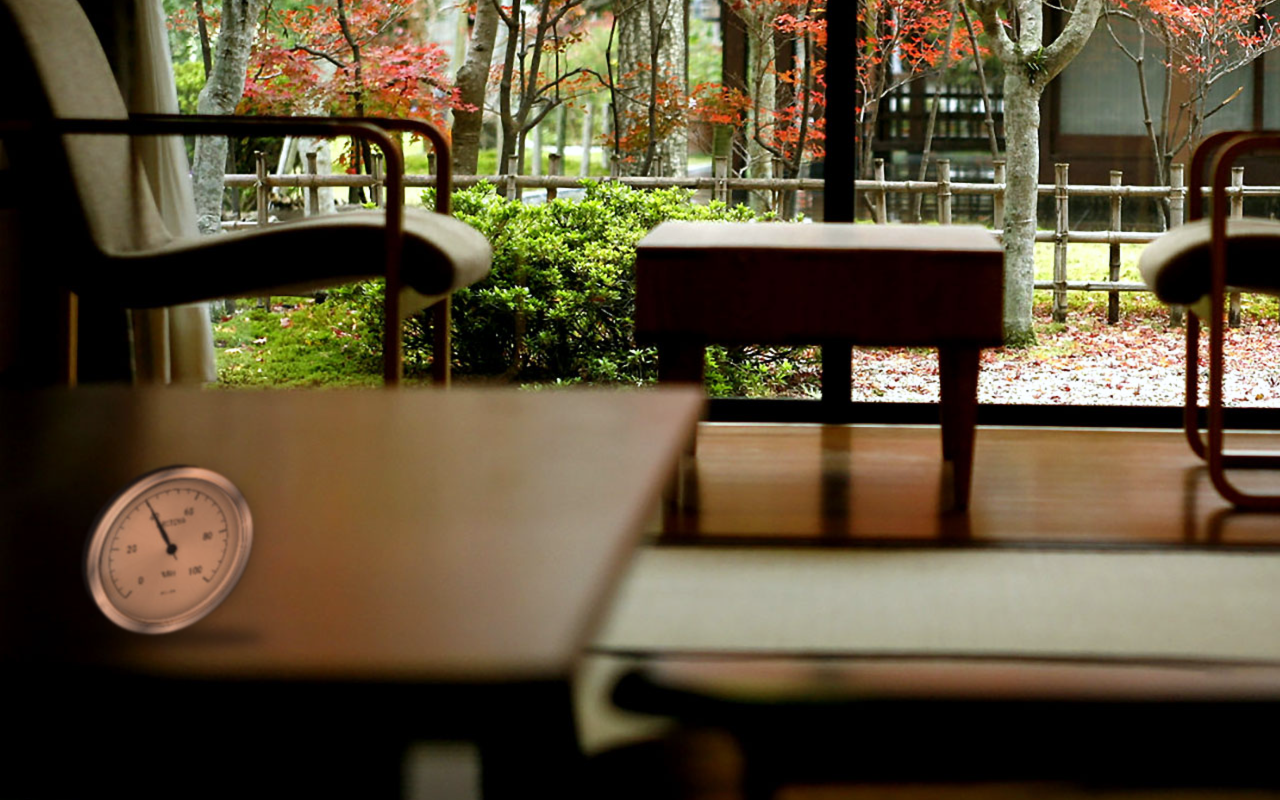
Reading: 40
